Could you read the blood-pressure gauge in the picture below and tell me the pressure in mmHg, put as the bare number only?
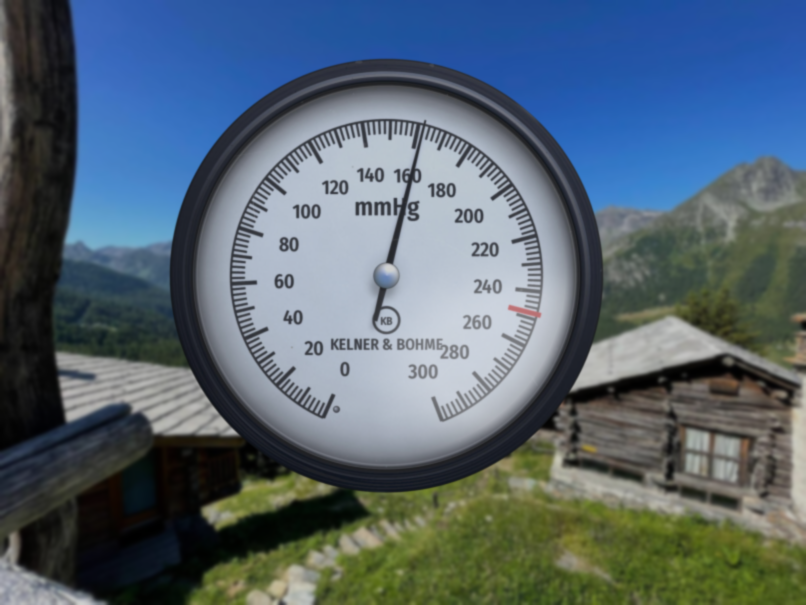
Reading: 162
